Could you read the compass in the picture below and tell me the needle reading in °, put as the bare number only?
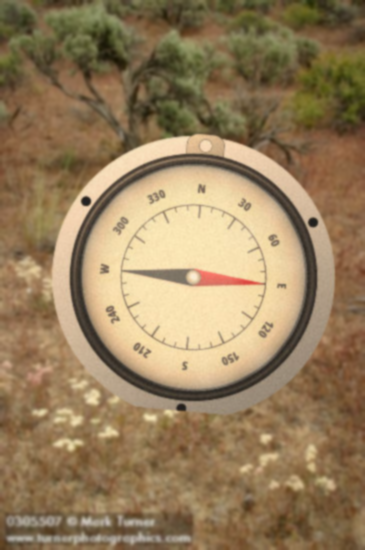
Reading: 90
